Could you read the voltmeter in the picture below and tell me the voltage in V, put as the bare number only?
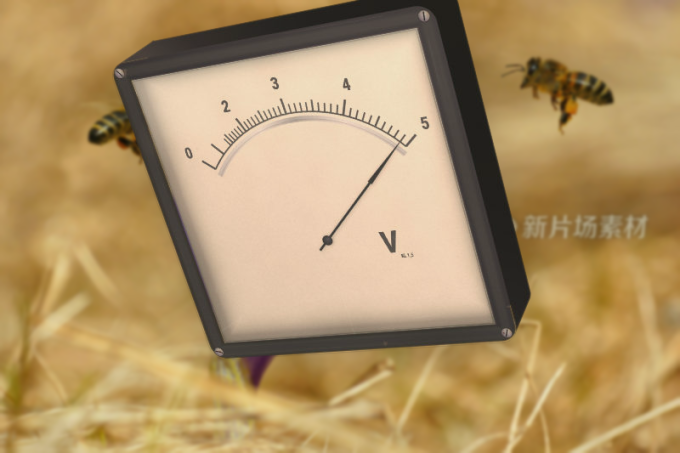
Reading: 4.9
